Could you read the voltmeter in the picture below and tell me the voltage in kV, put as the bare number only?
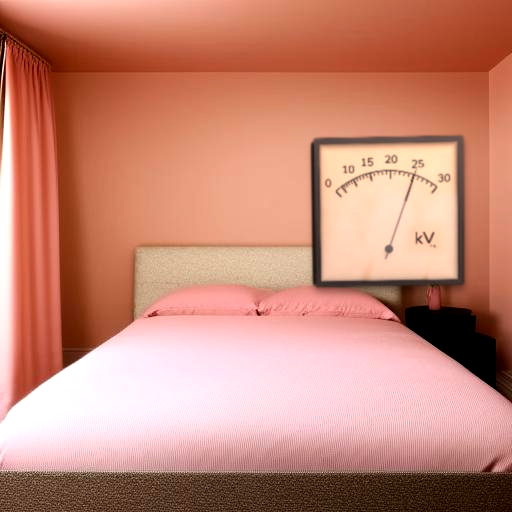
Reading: 25
